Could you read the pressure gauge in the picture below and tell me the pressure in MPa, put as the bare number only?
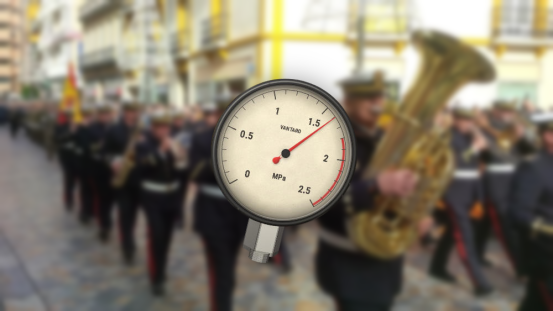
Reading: 1.6
